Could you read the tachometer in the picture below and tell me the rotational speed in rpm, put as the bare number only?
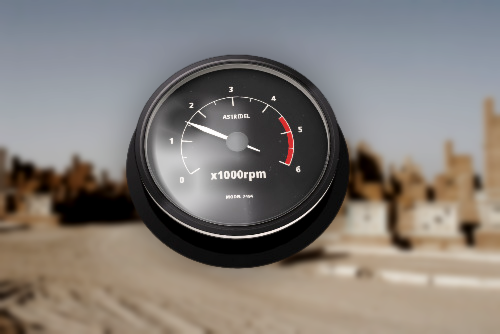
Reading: 1500
